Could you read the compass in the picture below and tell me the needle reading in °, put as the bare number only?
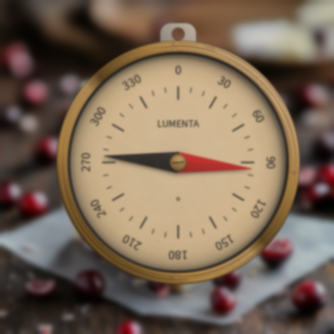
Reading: 95
